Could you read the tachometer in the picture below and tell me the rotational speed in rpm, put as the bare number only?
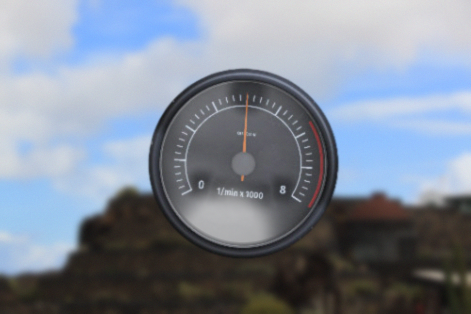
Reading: 4000
